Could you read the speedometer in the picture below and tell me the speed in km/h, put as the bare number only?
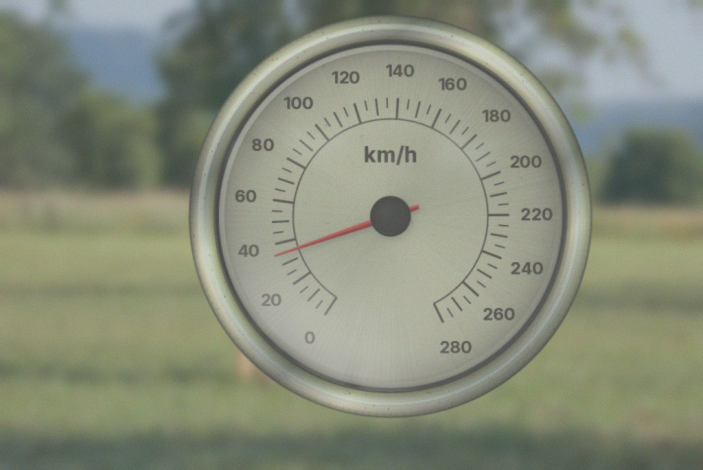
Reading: 35
